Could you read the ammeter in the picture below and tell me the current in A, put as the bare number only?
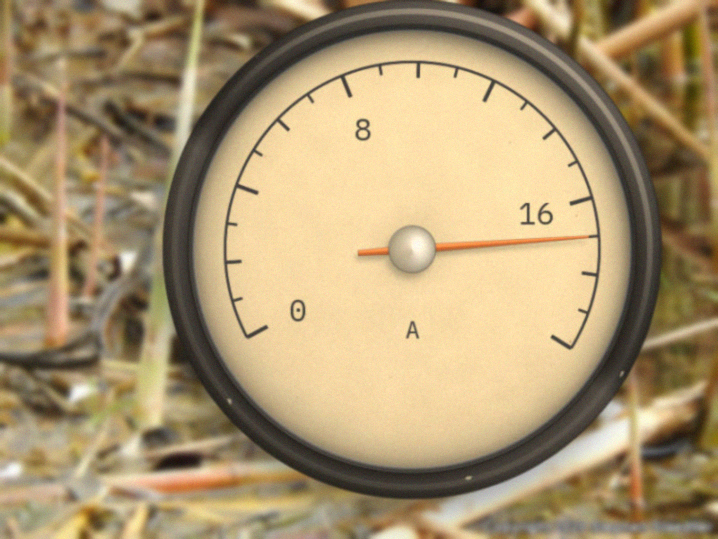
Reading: 17
